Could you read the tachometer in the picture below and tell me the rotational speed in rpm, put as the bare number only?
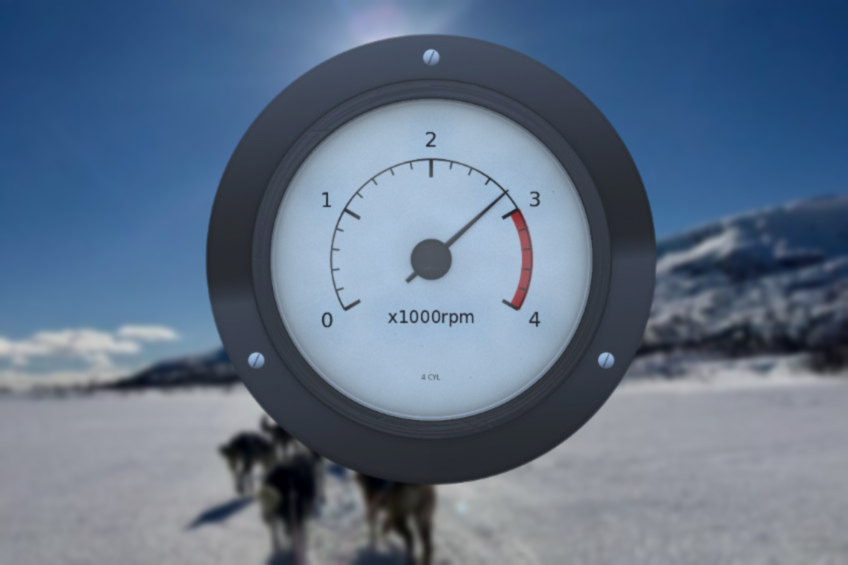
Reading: 2800
